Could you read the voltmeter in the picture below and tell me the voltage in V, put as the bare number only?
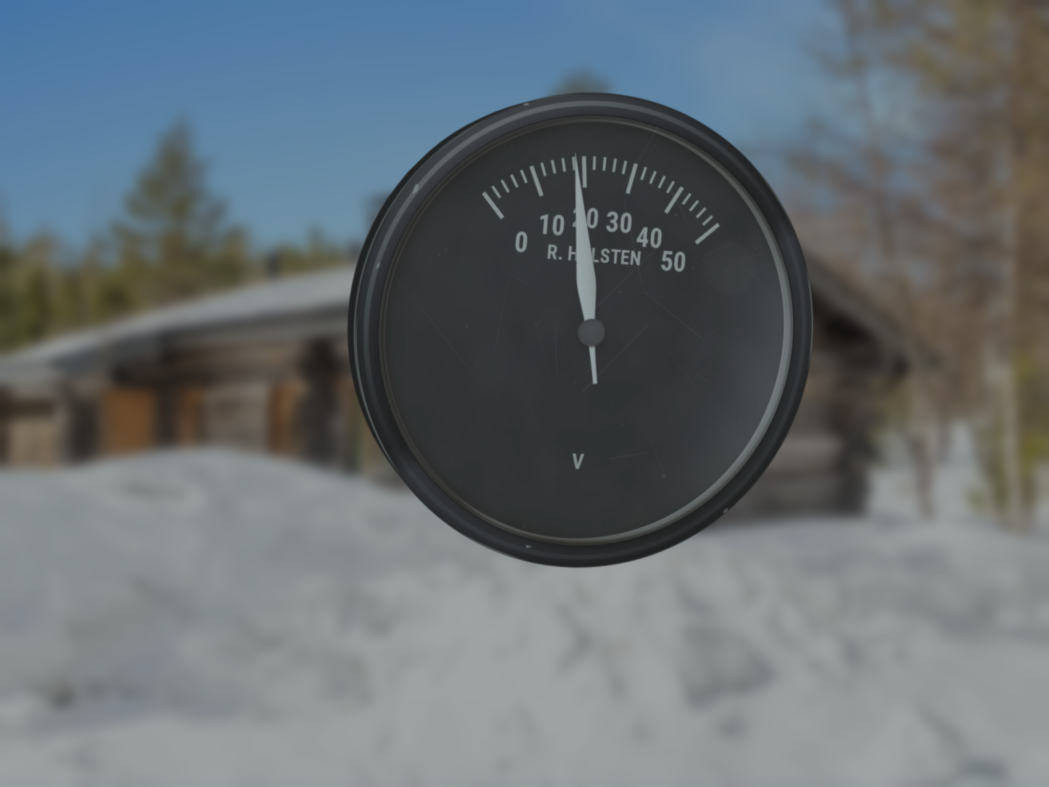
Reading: 18
